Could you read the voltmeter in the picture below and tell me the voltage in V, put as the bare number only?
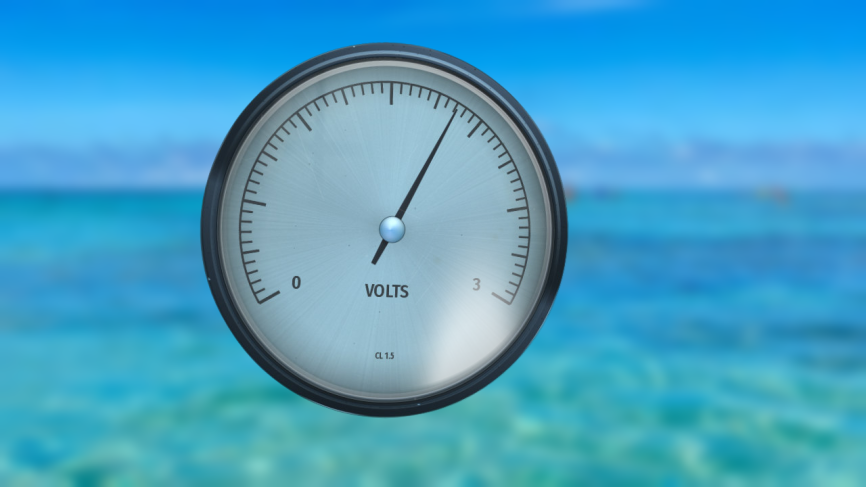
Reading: 1.85
